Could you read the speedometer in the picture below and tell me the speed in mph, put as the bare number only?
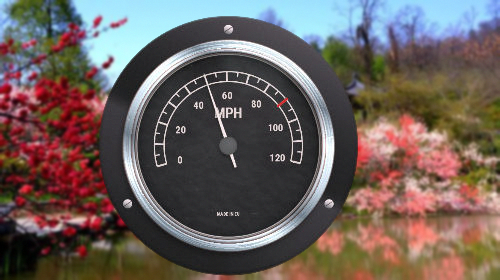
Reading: 50
